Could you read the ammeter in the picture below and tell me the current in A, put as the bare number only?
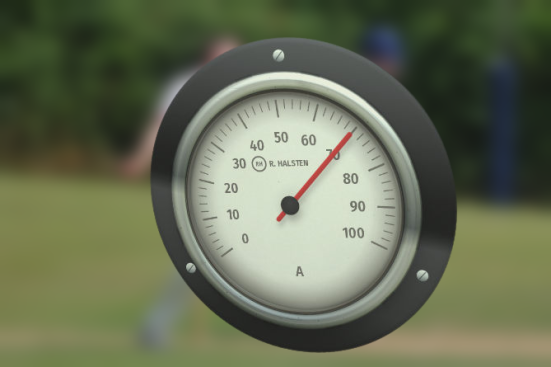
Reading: 70
